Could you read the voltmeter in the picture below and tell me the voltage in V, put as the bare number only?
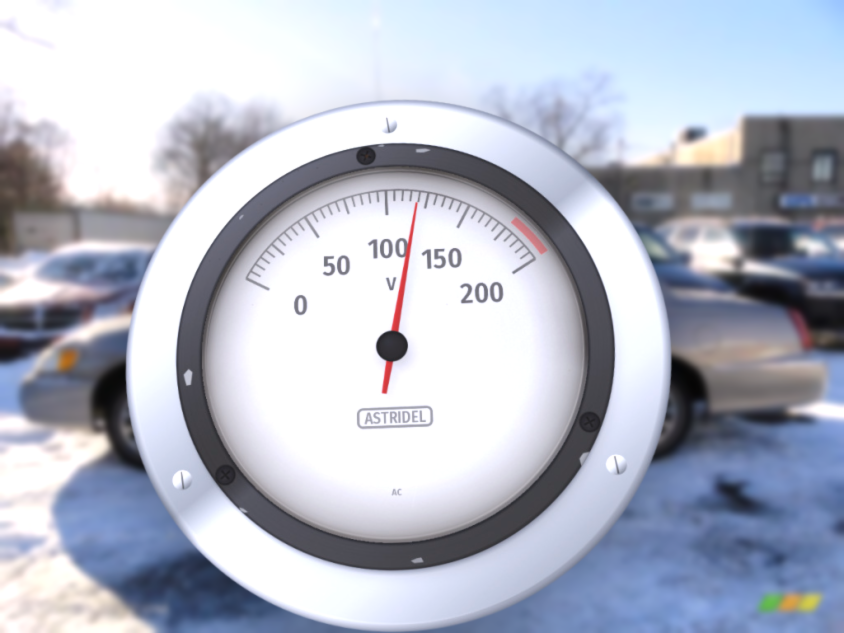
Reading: 120
